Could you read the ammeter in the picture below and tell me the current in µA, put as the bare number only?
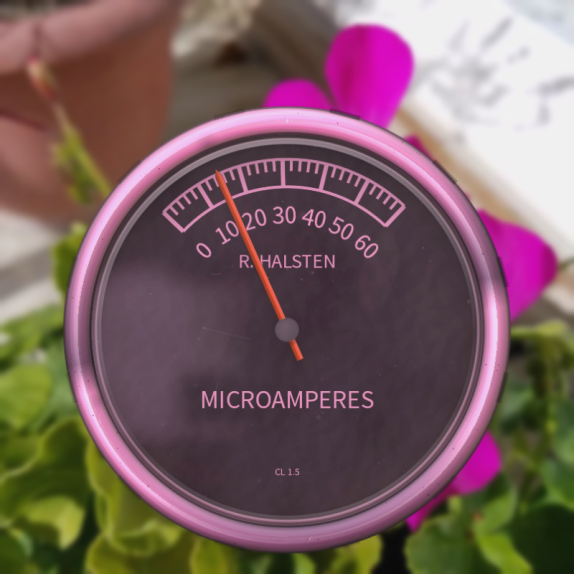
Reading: 15
